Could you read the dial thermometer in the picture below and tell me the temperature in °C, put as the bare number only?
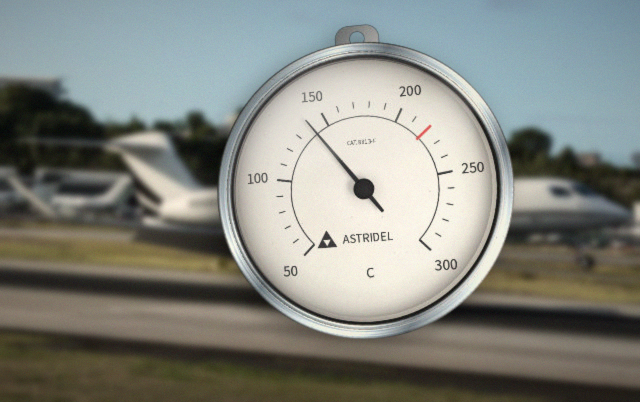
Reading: 140
